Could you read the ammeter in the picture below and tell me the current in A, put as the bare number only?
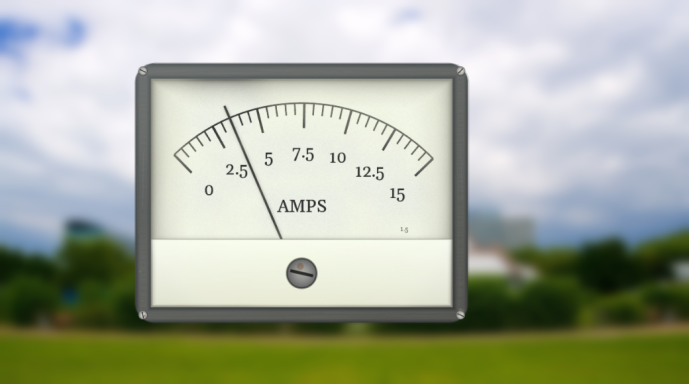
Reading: 3.5
